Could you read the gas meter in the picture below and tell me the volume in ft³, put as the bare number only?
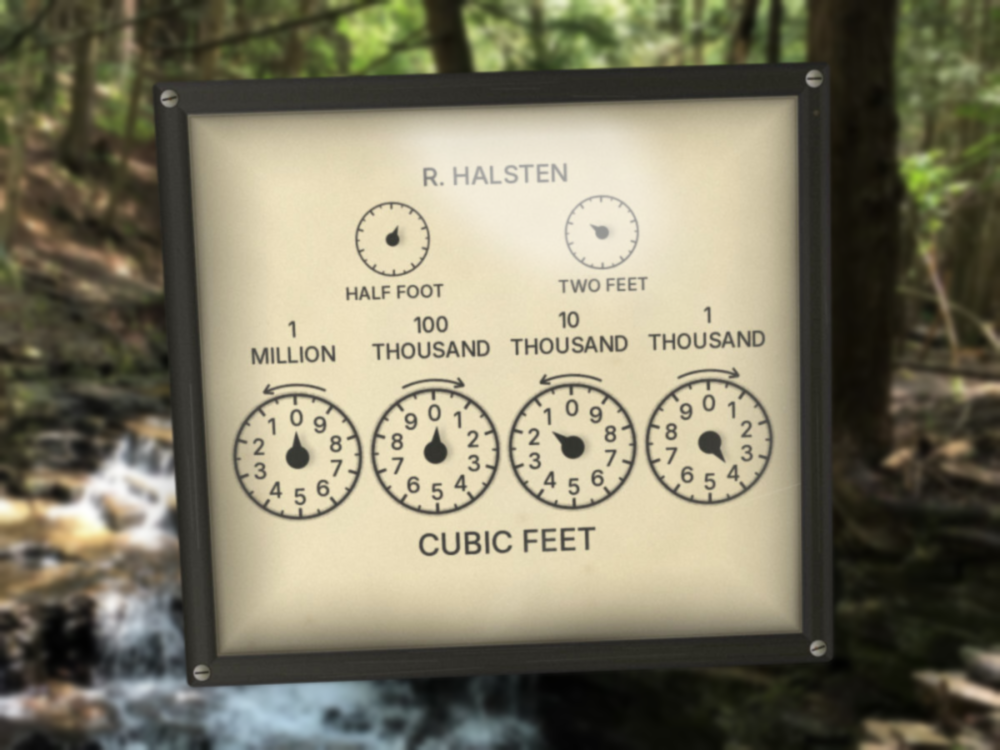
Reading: 1400
